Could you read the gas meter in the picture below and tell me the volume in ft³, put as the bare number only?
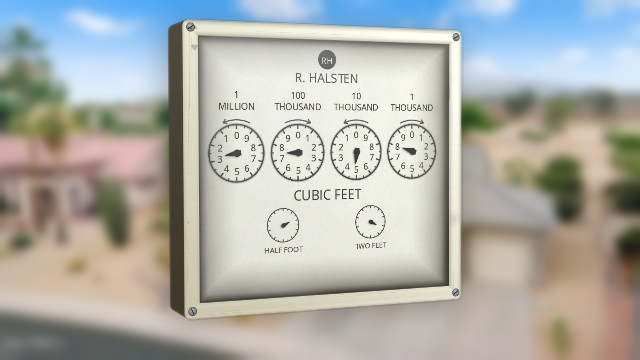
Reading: 274800
